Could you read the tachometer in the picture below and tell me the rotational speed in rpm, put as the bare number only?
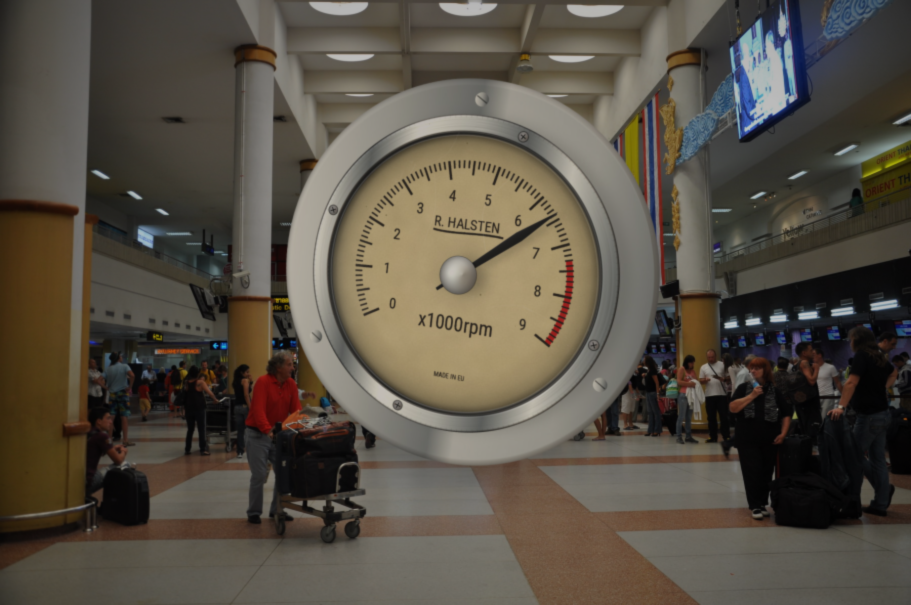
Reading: 6400
